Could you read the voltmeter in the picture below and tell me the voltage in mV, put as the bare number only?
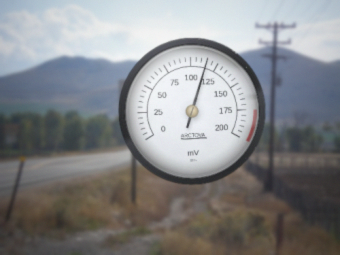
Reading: 115
